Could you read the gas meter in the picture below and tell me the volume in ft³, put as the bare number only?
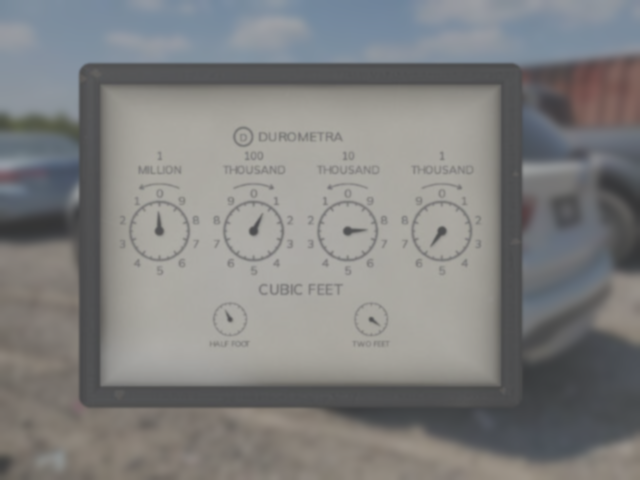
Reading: 7600
